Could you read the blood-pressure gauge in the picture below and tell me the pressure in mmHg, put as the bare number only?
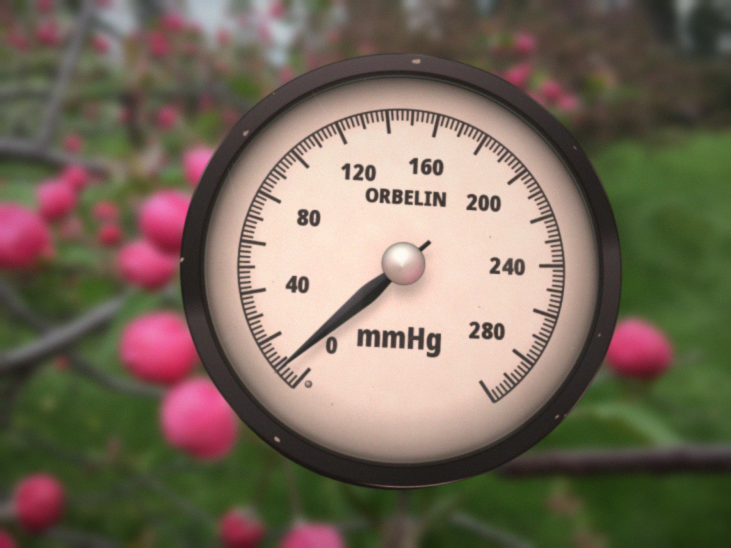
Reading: 8
